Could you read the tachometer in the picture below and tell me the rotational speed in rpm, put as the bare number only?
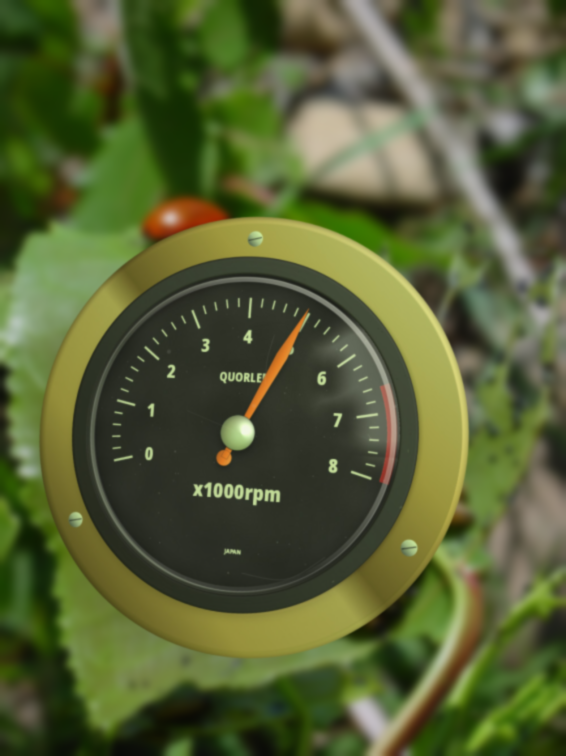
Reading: 5000
